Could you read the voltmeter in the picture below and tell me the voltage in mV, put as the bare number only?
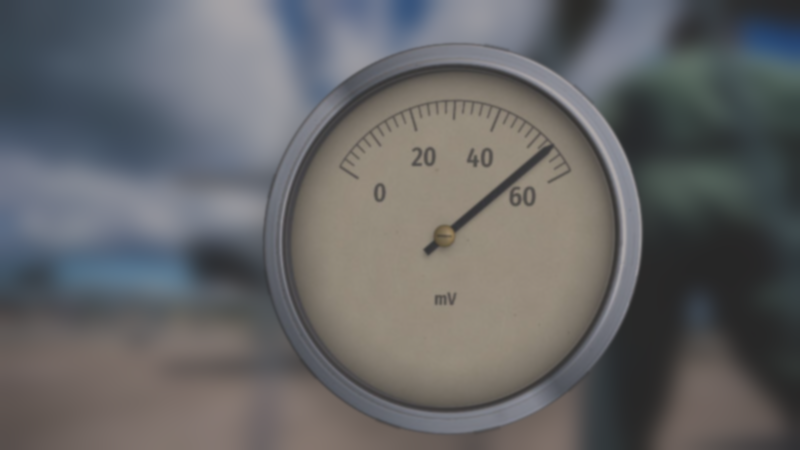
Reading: 54
